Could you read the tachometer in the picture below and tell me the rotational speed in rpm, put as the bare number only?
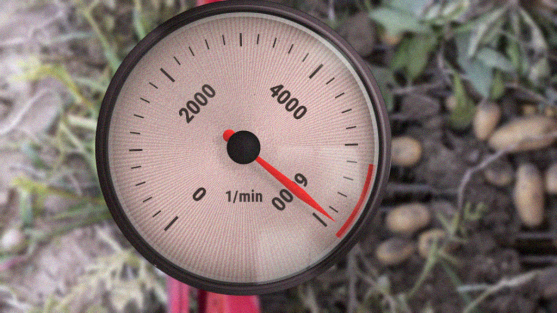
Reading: 5900
